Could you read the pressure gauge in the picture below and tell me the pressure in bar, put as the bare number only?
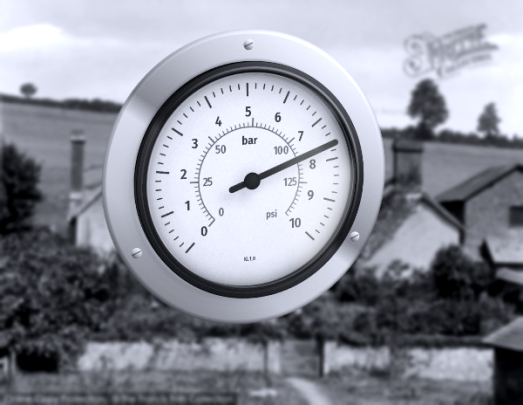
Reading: 7.6
